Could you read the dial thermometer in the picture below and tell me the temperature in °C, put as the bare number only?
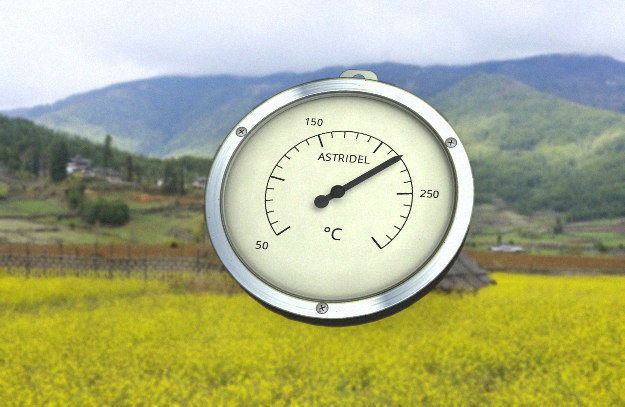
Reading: 220
